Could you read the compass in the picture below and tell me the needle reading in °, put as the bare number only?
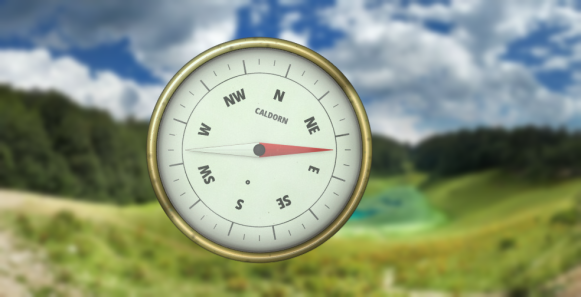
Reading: 70
